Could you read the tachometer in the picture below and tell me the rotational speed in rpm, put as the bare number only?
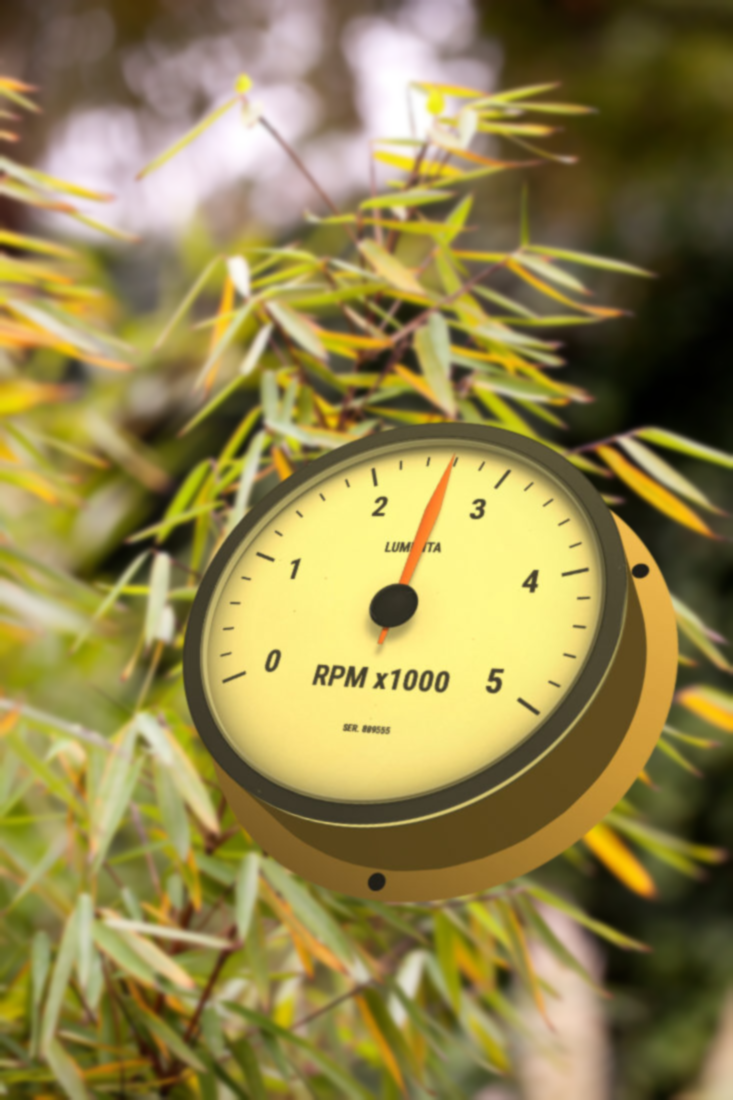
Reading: 2600
